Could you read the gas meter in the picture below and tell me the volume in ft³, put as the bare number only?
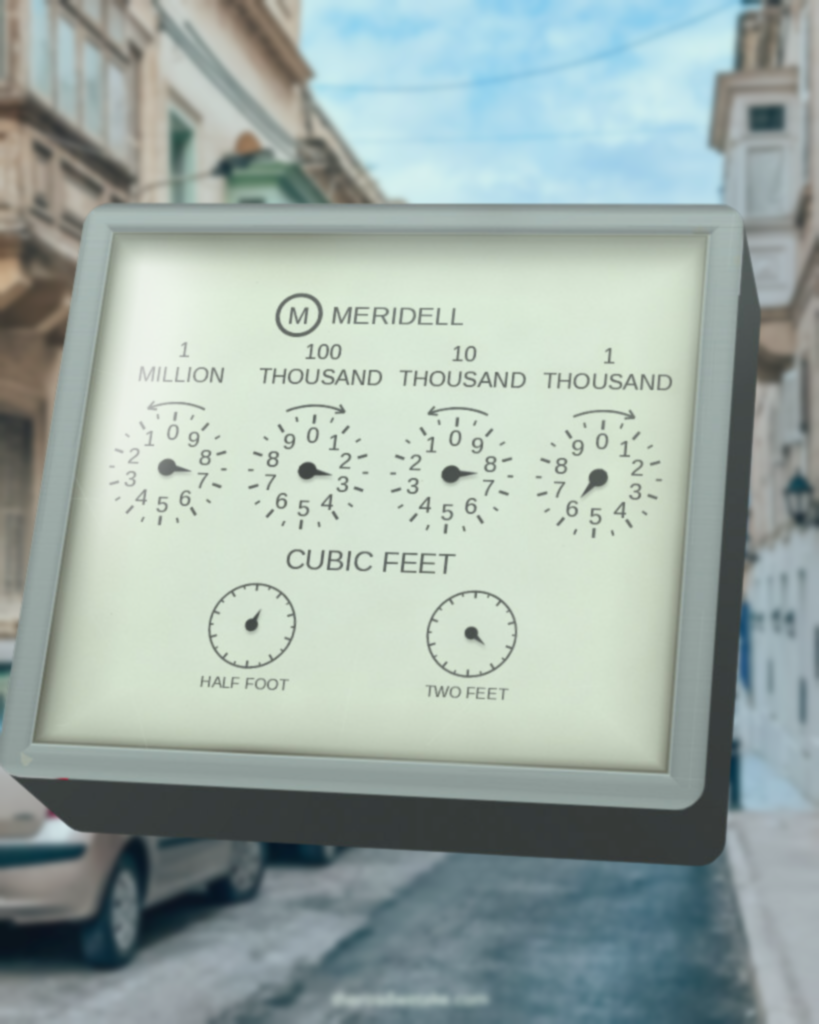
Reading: 727600
